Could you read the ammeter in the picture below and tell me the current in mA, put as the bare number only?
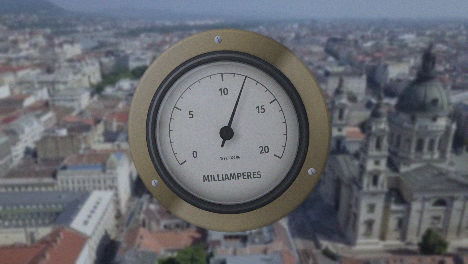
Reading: 12
